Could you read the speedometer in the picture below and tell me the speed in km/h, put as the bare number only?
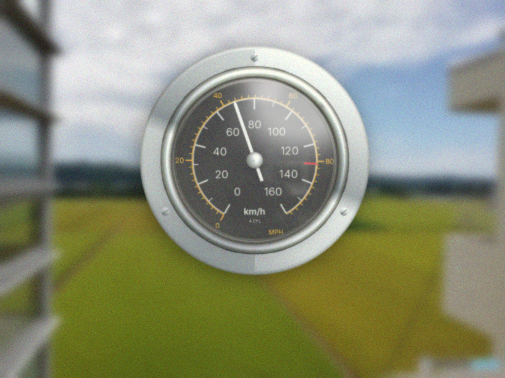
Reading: 70
